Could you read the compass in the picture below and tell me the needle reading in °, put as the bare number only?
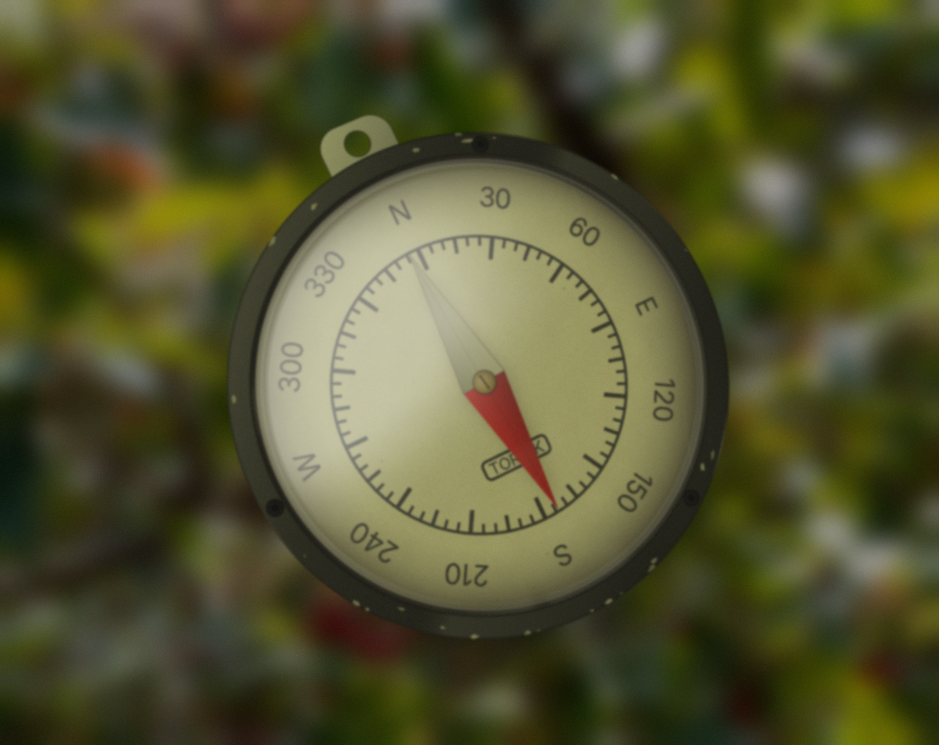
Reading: 175
